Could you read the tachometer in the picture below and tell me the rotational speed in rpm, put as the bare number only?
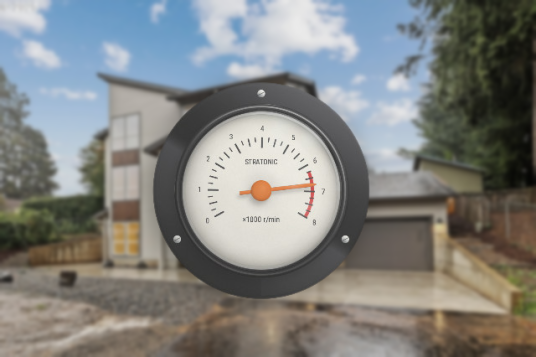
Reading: 6750
